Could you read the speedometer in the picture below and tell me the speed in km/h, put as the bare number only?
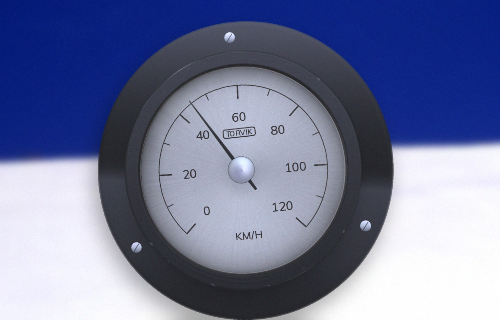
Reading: 45
